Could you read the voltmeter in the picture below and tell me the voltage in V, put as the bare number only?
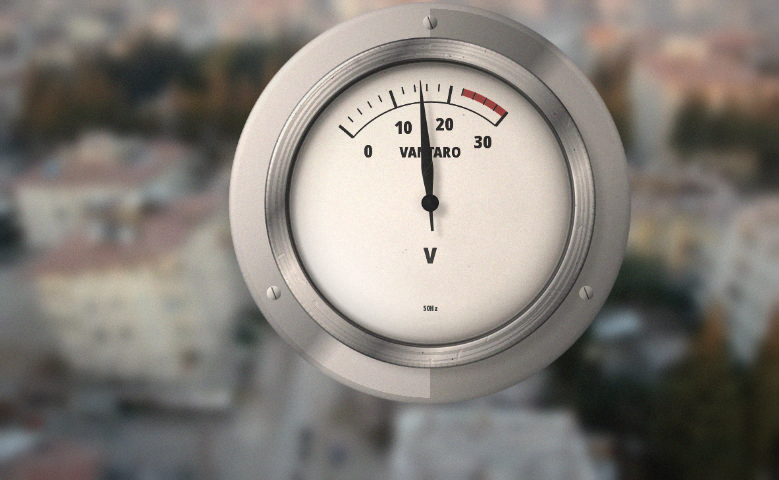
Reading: 15
